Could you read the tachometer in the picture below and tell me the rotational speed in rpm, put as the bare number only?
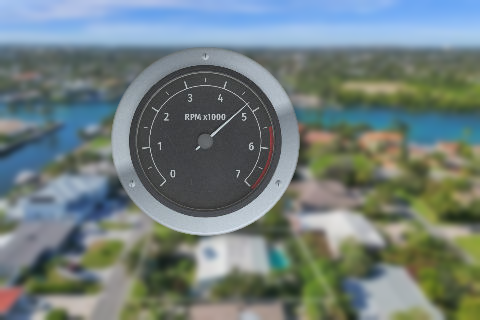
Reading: 4750
